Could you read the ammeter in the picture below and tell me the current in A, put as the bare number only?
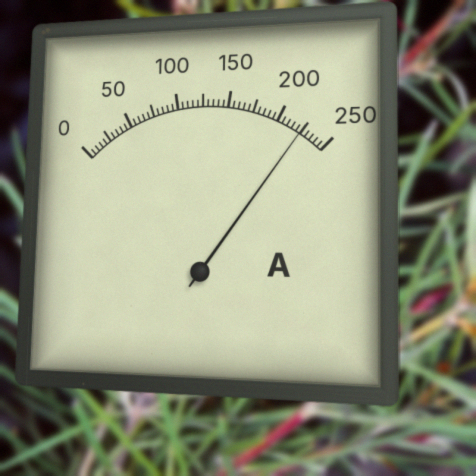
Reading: 225
